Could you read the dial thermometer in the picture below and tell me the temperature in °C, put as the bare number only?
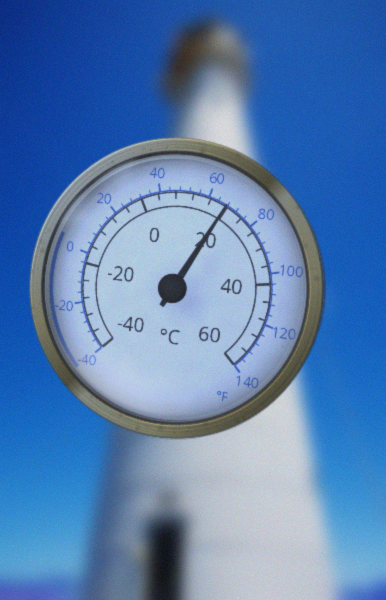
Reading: 20
